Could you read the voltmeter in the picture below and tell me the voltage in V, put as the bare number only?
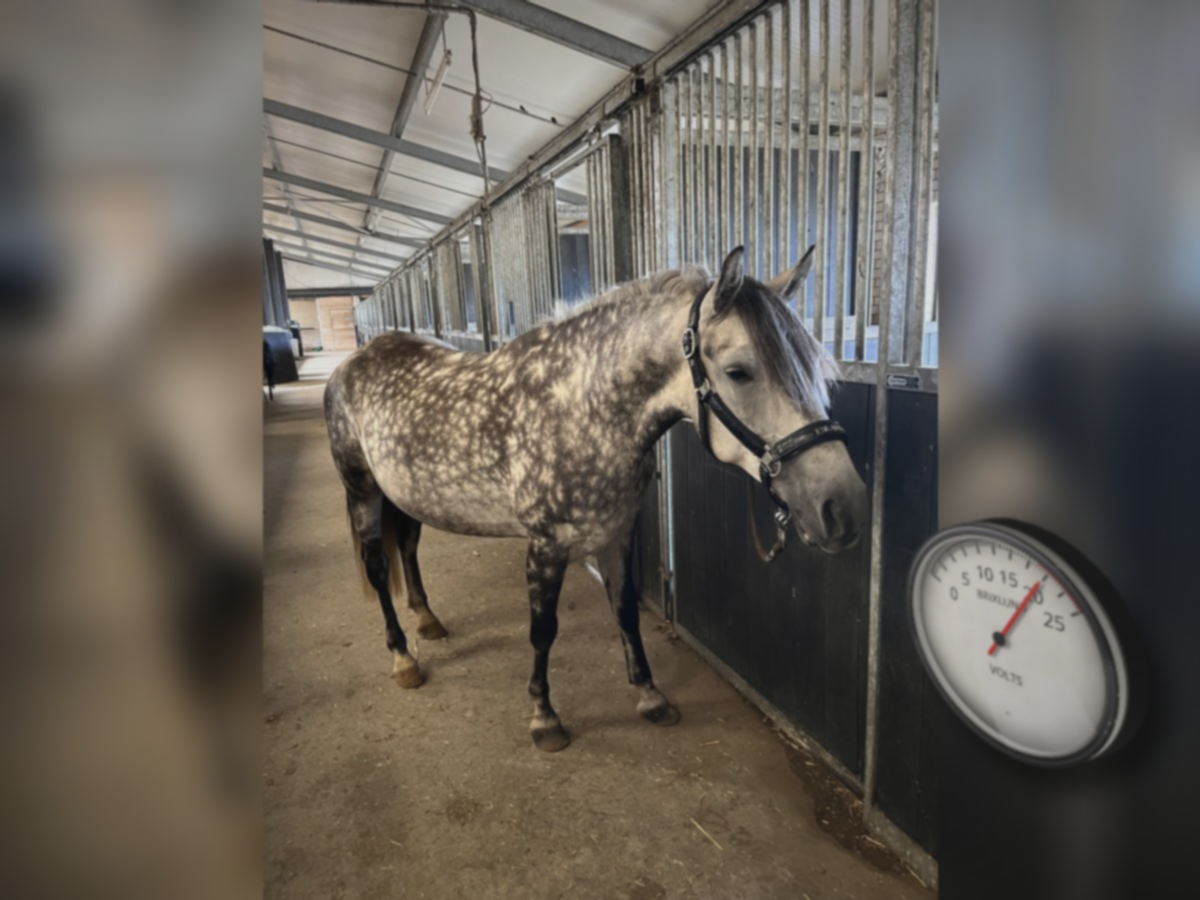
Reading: 20
